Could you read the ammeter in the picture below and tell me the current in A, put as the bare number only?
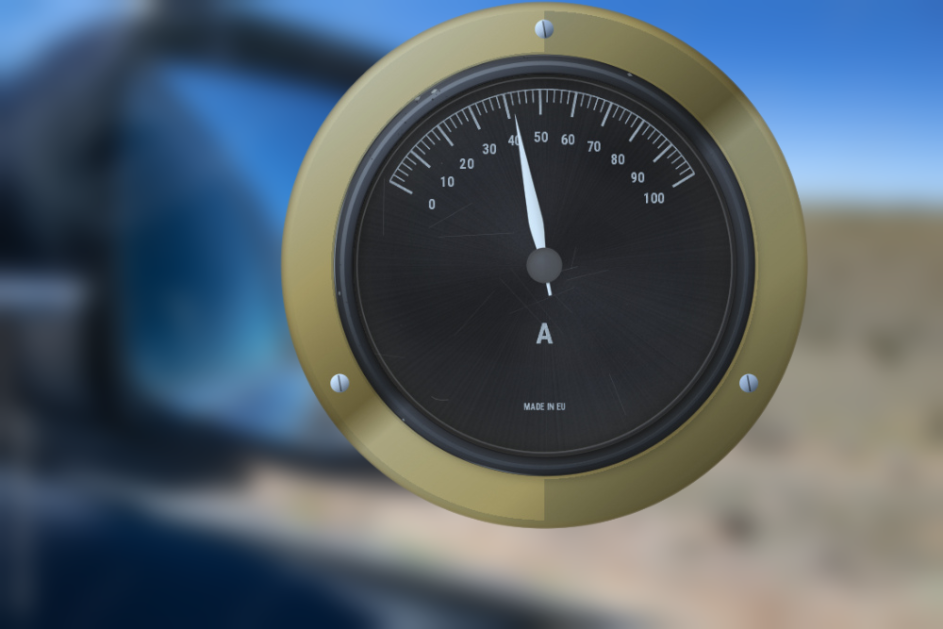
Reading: 42
